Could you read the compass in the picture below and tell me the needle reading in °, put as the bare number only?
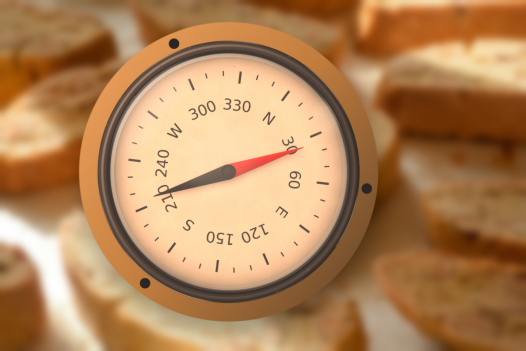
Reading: 35
